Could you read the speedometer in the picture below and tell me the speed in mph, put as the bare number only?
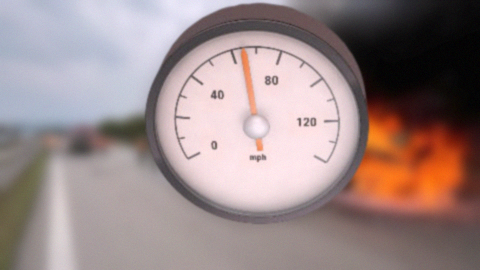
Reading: 65
